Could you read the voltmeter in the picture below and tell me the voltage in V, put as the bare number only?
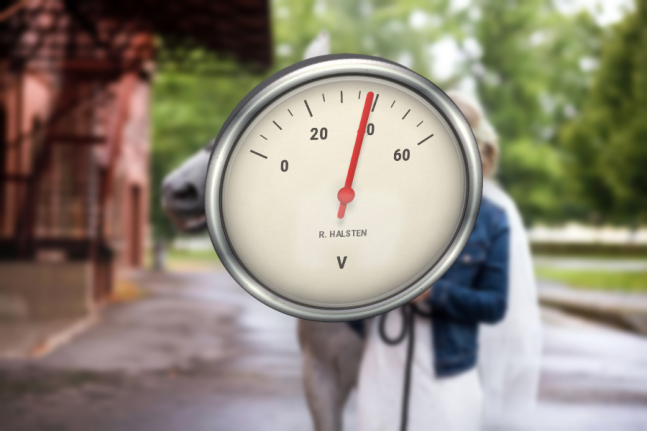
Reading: 37.5
